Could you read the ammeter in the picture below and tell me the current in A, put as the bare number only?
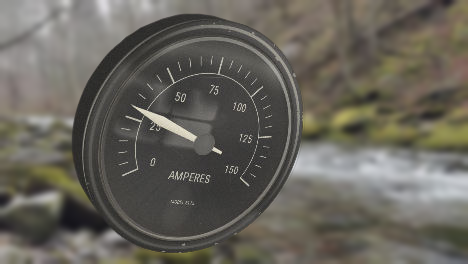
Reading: 30
